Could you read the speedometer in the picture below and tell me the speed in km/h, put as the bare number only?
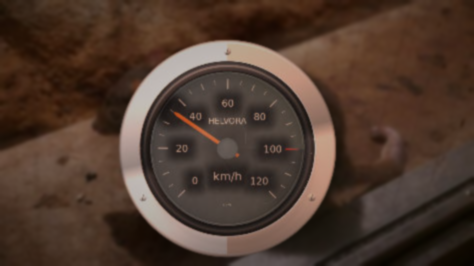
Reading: 35
